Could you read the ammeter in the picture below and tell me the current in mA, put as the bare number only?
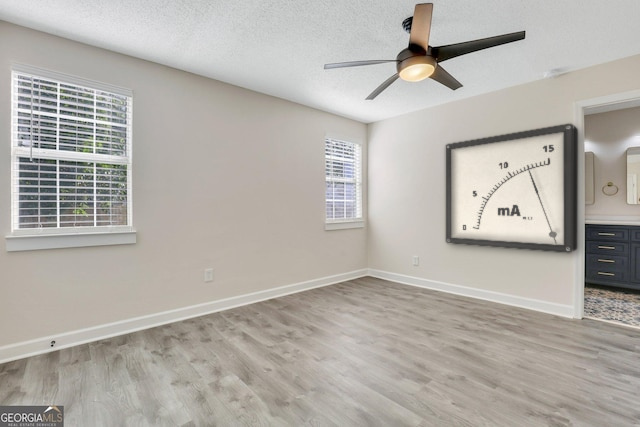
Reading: 12.5
